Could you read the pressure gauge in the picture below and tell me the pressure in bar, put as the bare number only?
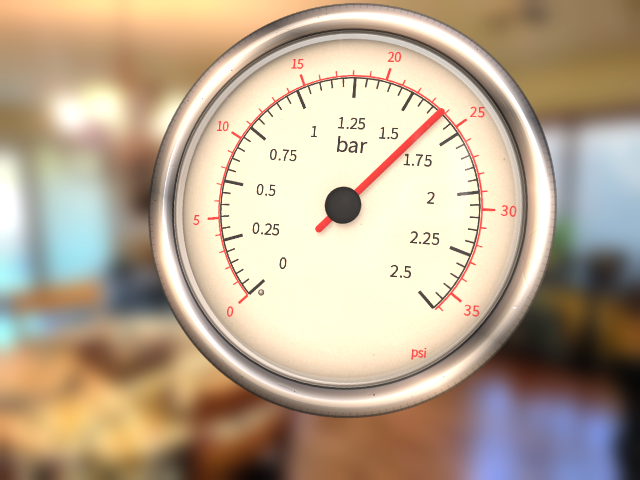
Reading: 1.65
